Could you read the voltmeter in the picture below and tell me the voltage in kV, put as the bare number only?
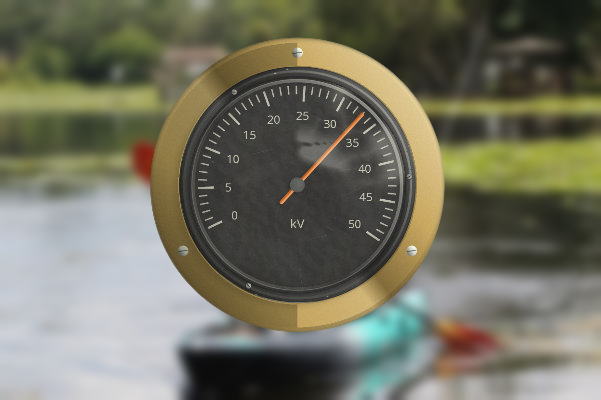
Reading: 33
